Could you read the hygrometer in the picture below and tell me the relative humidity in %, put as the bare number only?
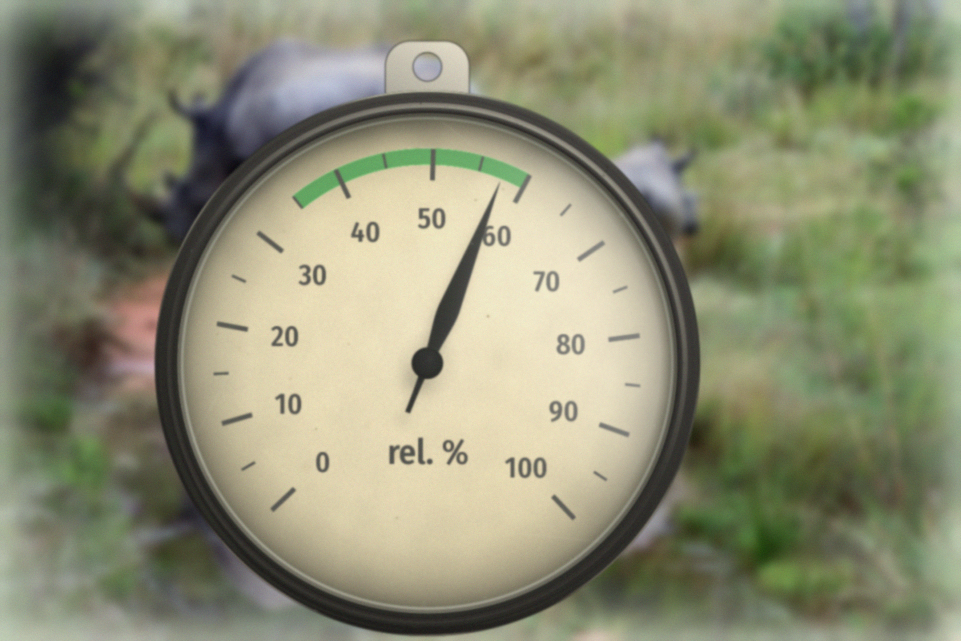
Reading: 57.5
